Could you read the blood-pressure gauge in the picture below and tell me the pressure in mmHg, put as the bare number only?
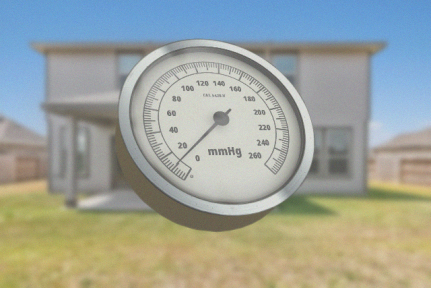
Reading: 10
